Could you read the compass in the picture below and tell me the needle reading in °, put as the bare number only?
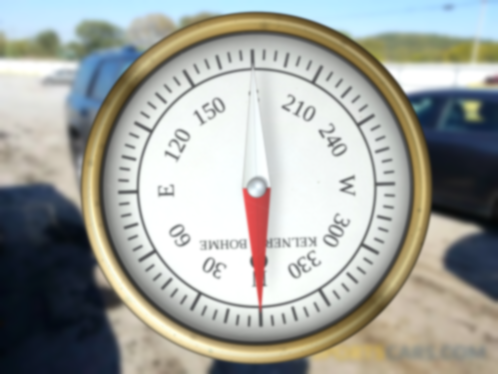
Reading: 0
